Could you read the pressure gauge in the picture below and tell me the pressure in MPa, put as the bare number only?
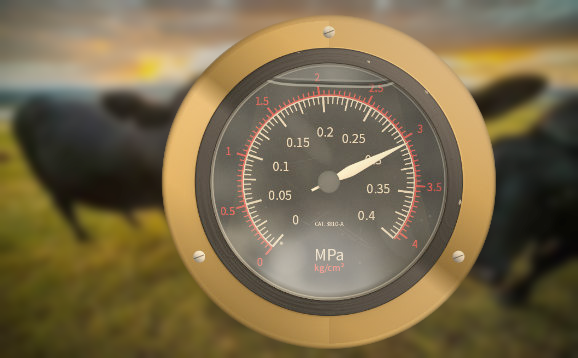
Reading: 0.3
